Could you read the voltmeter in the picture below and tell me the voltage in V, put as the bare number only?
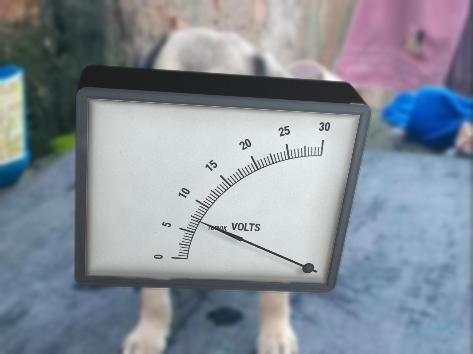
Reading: 7.5
